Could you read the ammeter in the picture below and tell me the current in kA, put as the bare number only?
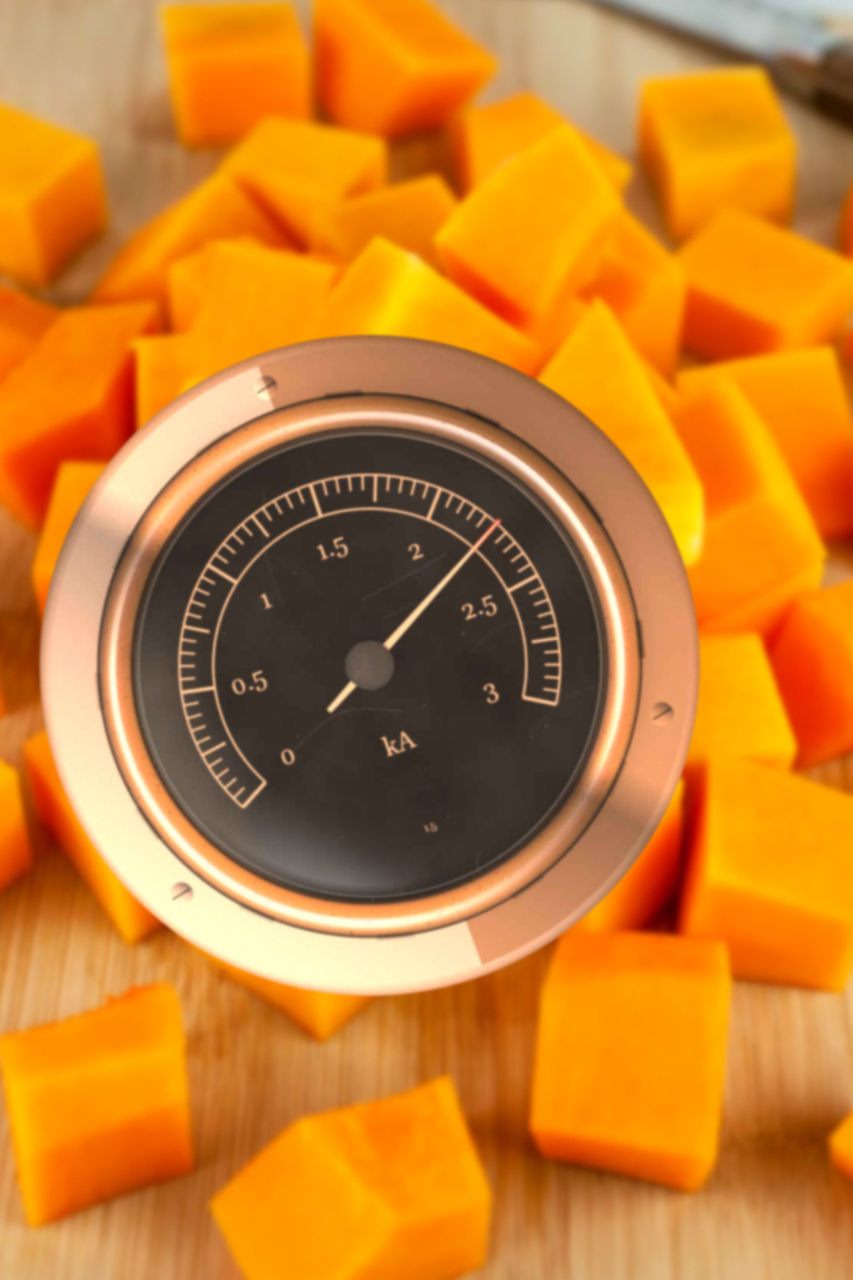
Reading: 2.25
